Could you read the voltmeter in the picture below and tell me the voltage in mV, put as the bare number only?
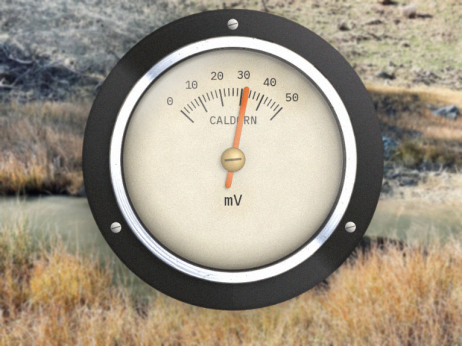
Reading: 32
